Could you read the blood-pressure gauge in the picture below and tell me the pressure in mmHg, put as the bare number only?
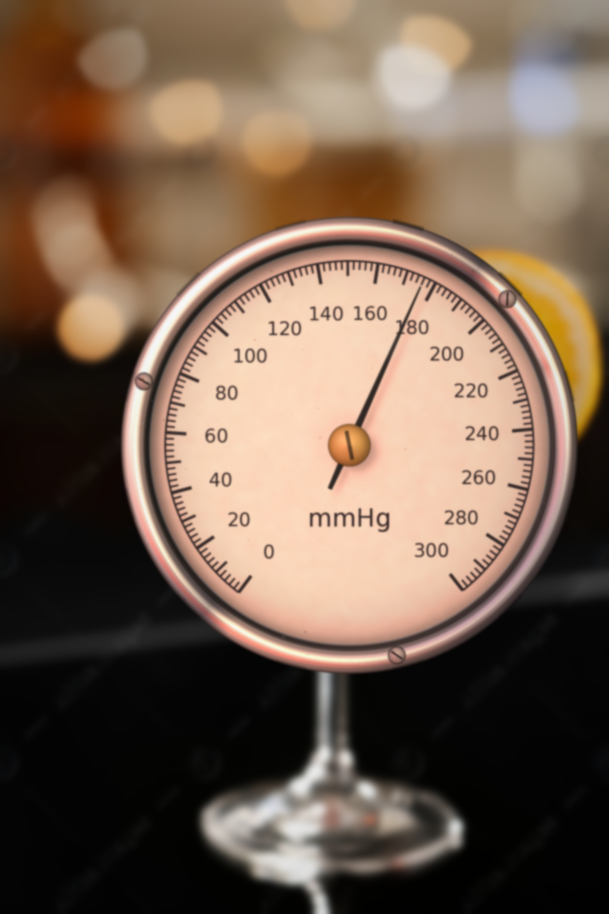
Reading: 176
